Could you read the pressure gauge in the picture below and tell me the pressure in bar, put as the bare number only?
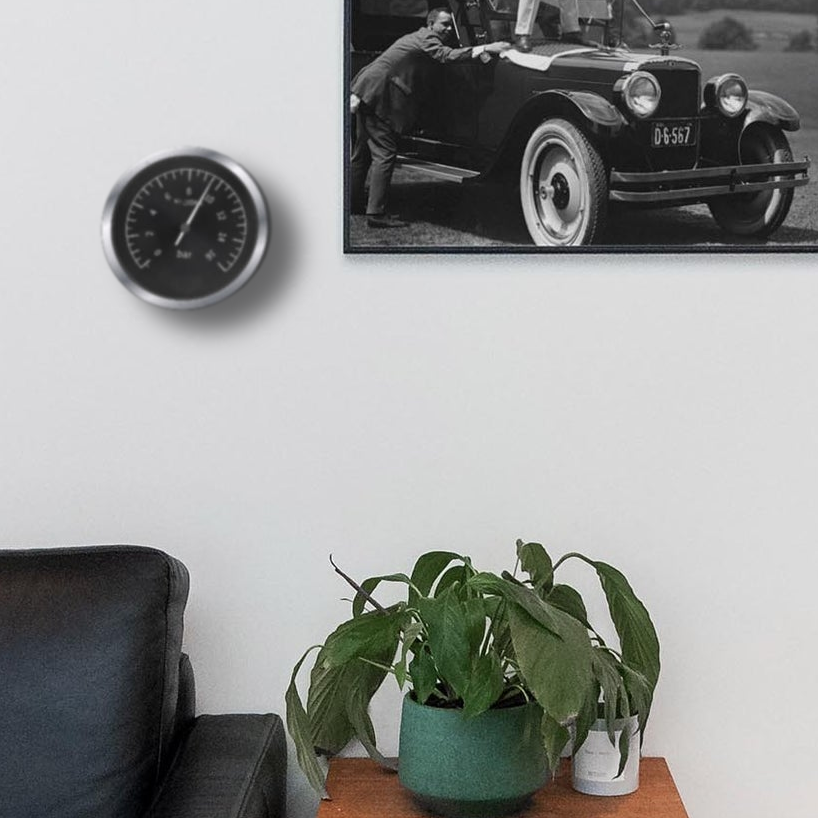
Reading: 9.5
